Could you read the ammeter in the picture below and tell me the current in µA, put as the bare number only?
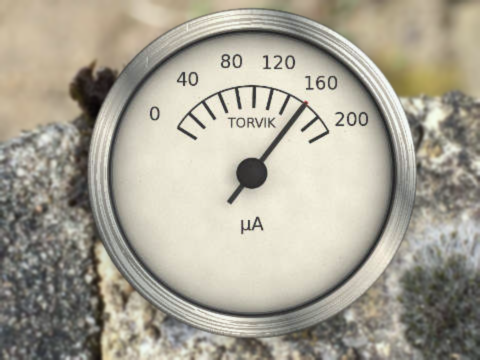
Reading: 160
